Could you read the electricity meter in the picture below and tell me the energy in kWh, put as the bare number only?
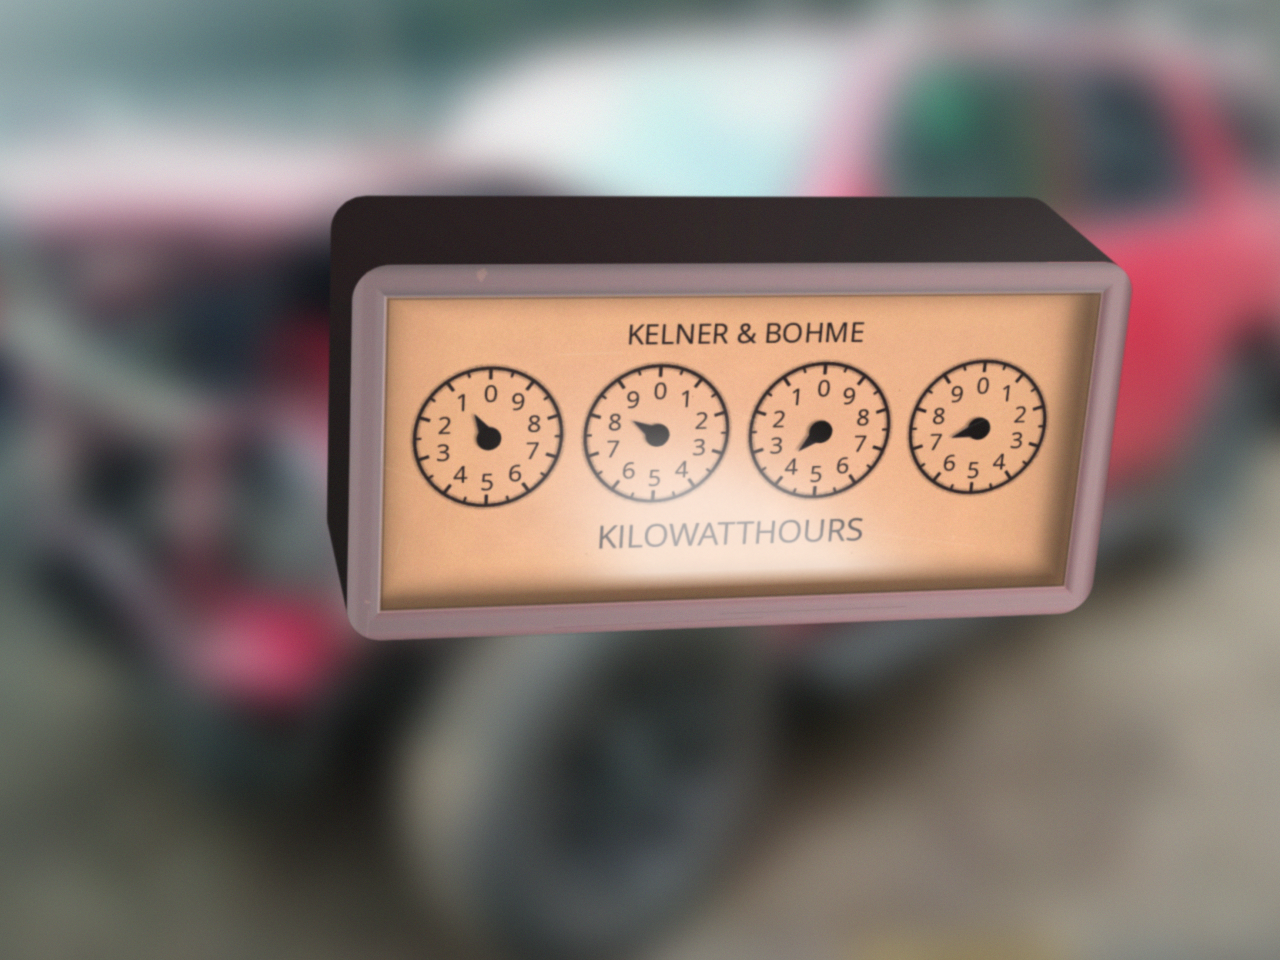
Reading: 837
